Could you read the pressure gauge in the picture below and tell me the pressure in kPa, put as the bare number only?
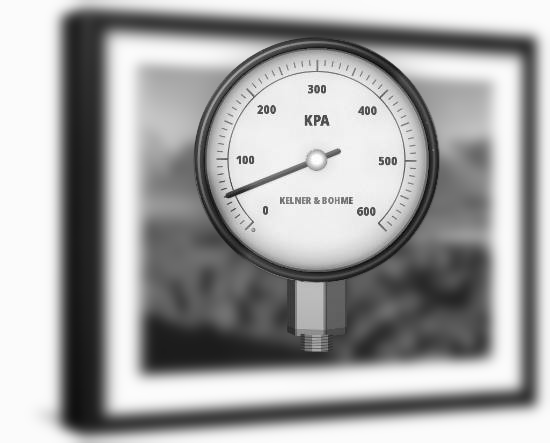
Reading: 50
